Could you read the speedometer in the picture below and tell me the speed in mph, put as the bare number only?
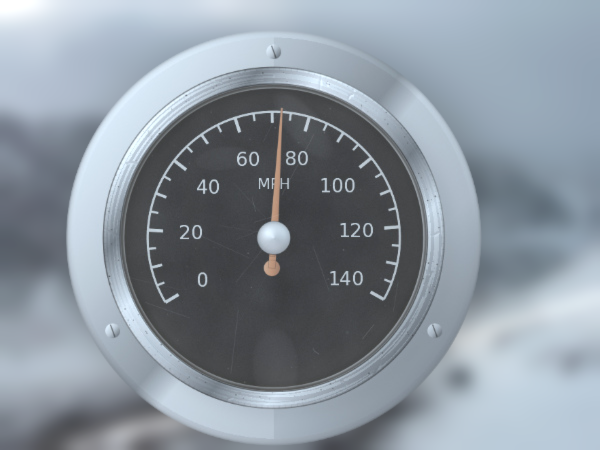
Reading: 72.5
